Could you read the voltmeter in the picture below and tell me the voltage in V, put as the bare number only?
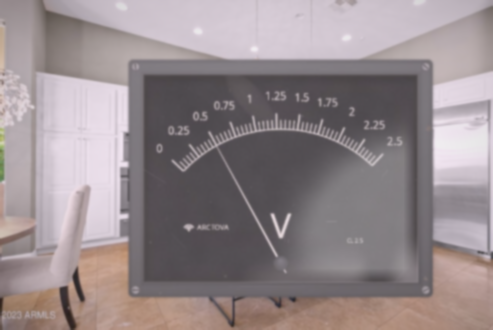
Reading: 0.5
